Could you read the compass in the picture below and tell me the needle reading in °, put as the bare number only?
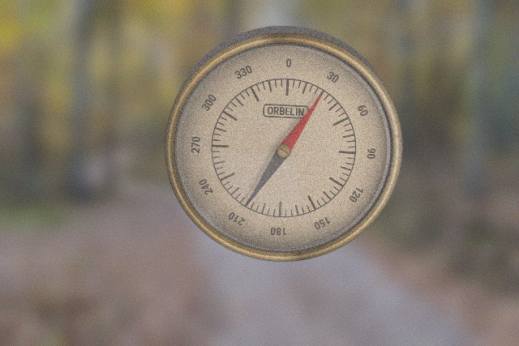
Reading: 30
